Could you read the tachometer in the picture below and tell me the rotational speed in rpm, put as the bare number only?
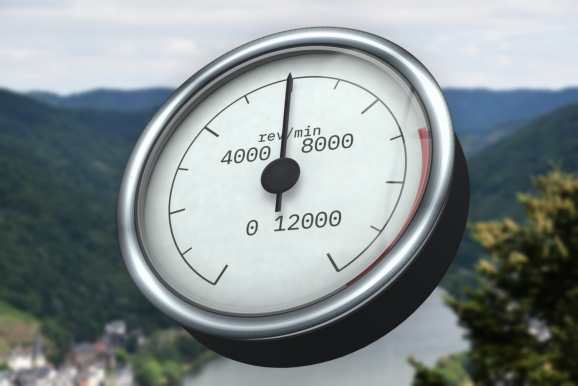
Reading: 6000
